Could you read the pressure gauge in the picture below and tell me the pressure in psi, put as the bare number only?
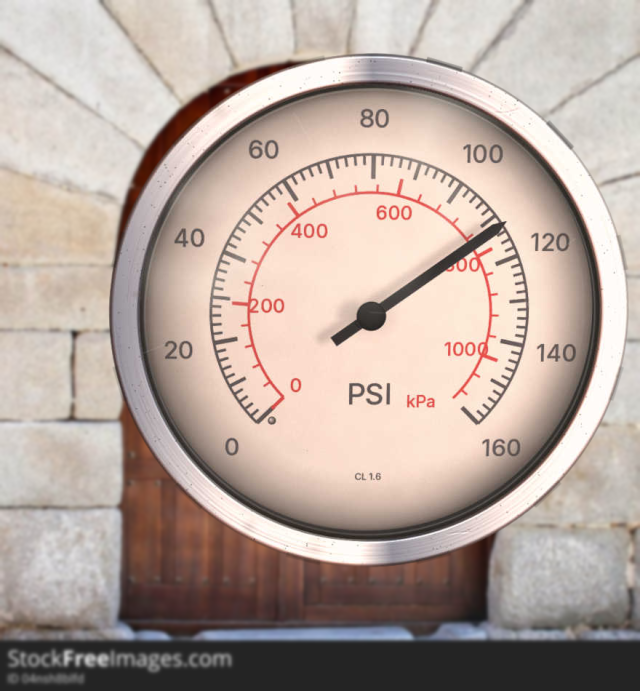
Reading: 112
